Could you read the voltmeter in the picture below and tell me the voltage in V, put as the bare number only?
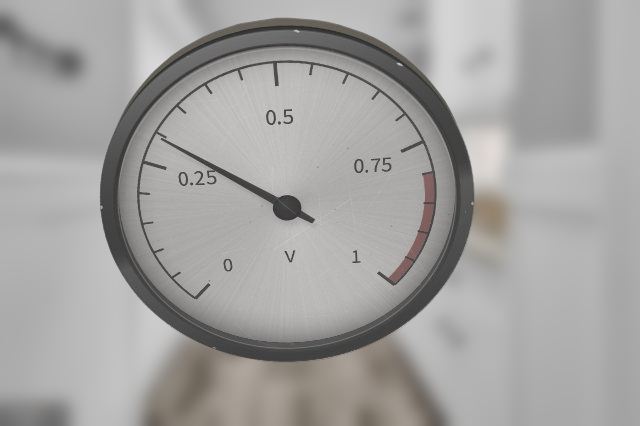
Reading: 0.3
